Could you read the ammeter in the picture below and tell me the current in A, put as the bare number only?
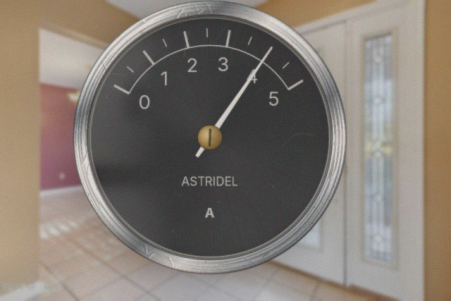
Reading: 4
